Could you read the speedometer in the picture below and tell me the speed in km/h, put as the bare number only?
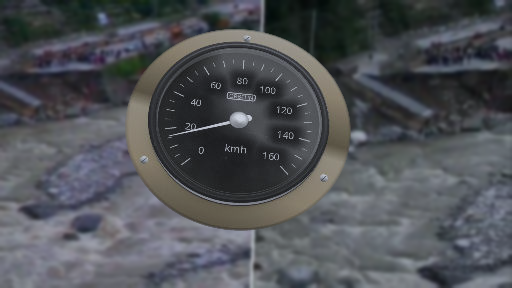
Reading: 15
